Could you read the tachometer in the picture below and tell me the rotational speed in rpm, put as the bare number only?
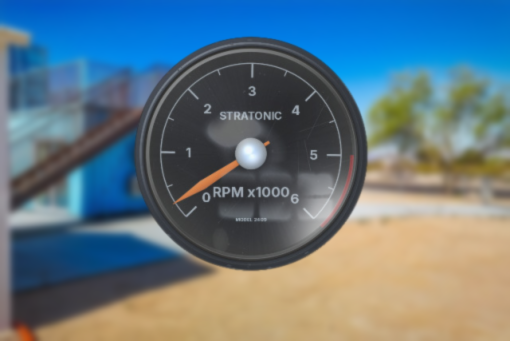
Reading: 250
